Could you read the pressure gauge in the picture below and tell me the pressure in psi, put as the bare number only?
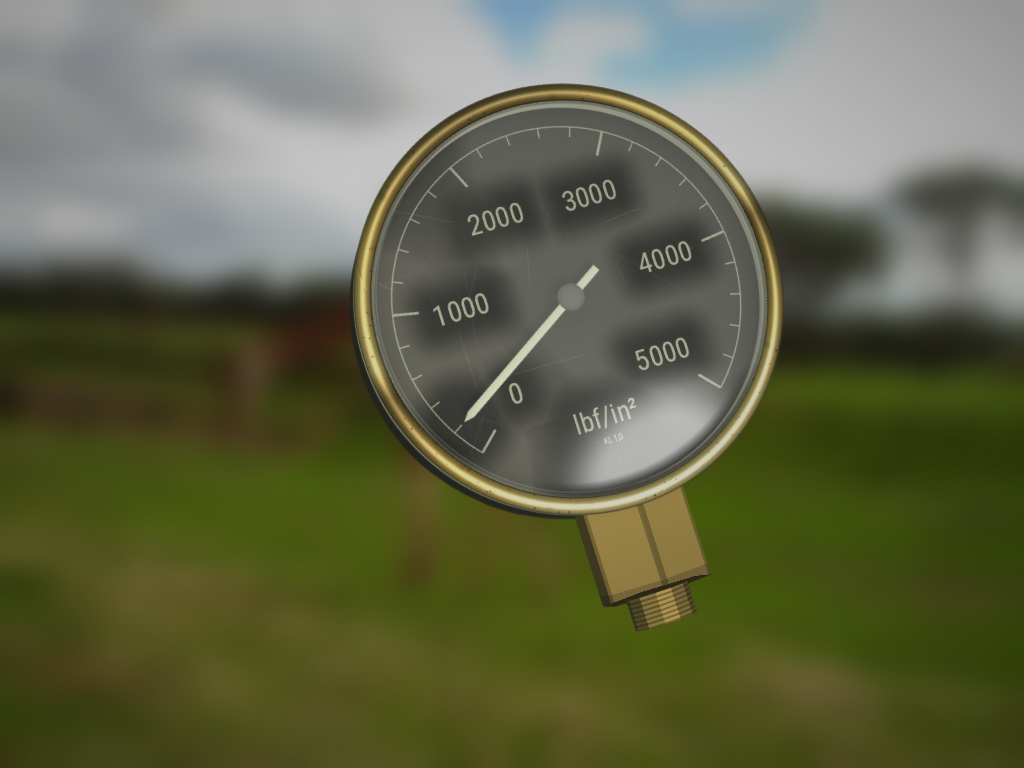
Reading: 200
